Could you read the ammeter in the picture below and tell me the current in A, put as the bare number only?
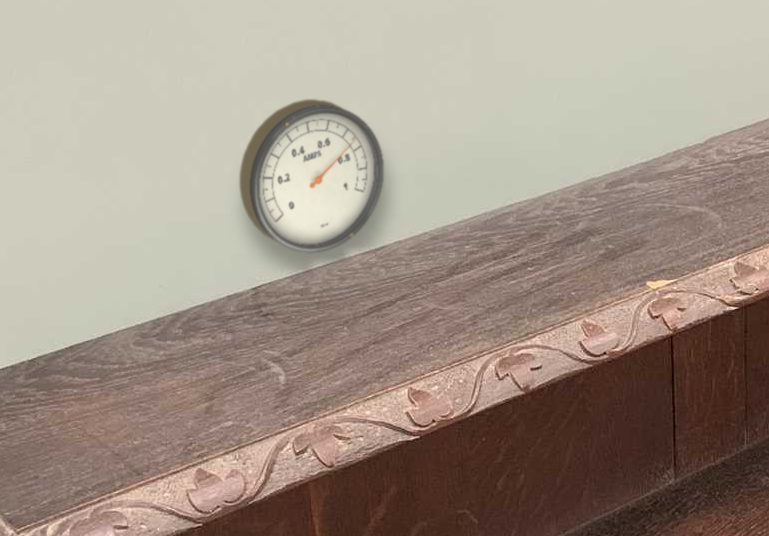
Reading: 0.75
